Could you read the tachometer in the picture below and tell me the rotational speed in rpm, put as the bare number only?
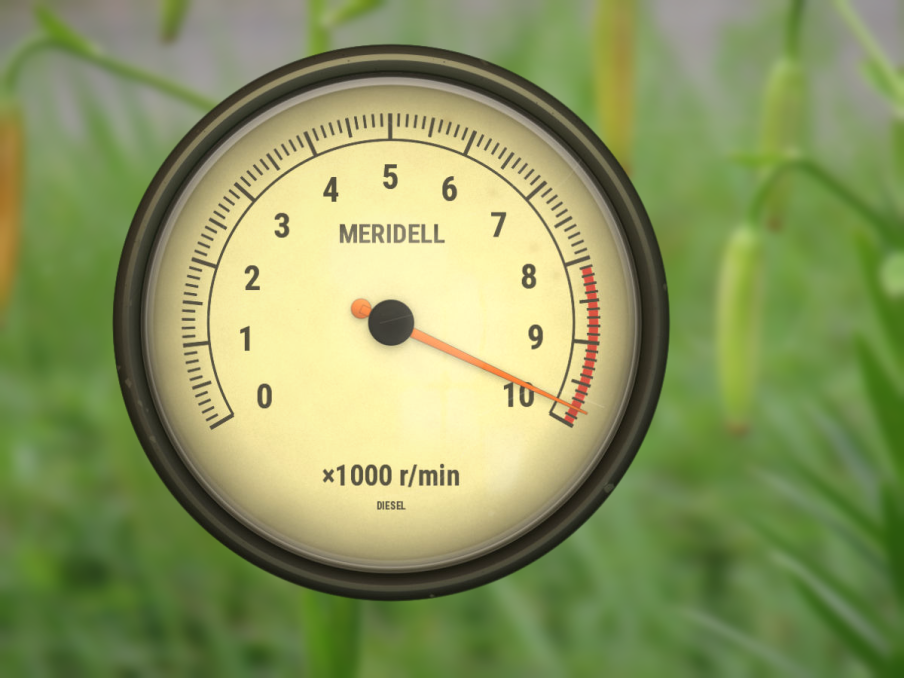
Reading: 9800
